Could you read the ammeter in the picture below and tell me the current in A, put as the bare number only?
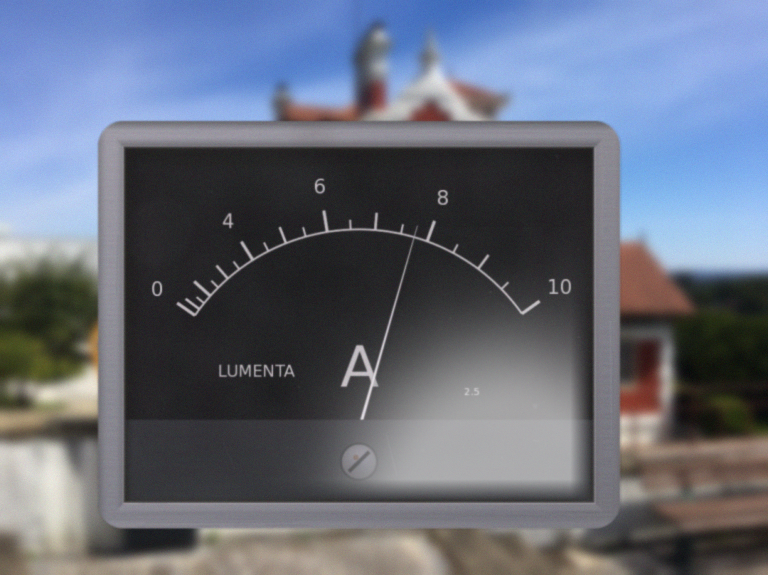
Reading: 7.75
